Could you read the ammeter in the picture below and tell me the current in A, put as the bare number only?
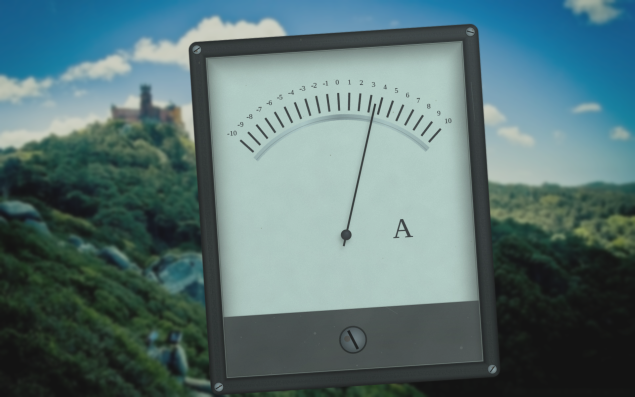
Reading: 3.5
